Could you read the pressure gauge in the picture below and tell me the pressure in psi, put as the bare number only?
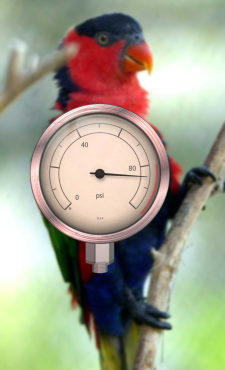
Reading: 85
